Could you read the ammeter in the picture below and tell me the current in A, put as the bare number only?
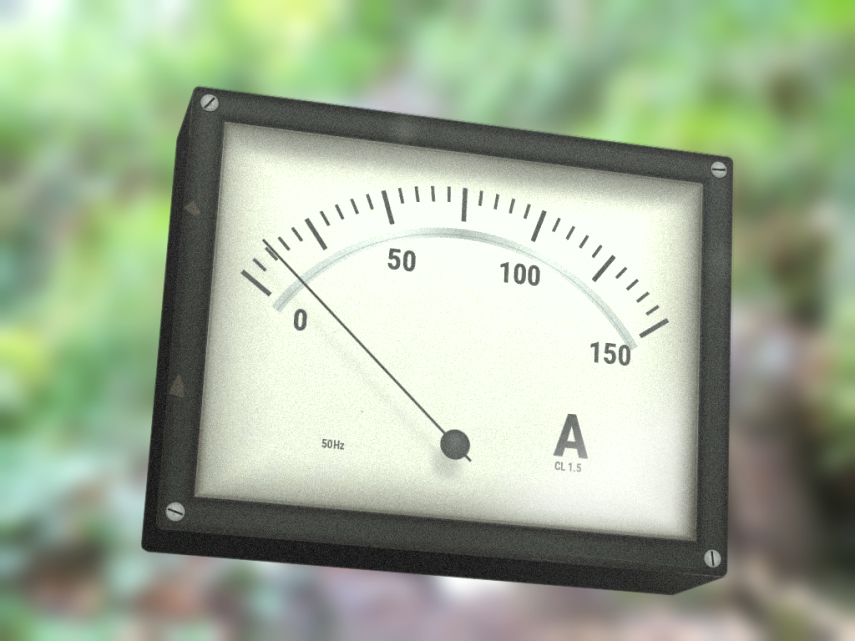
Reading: 10
